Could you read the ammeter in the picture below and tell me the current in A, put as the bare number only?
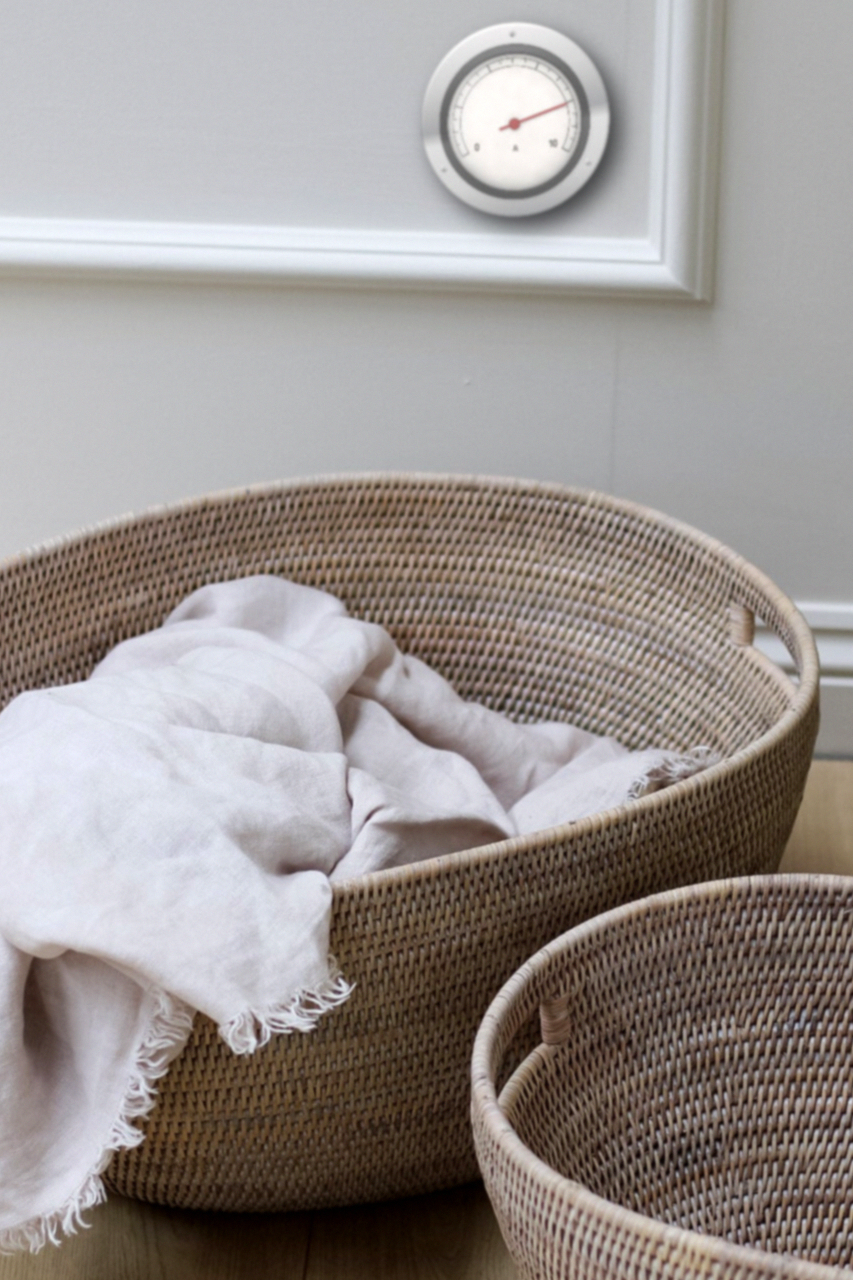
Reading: 8
